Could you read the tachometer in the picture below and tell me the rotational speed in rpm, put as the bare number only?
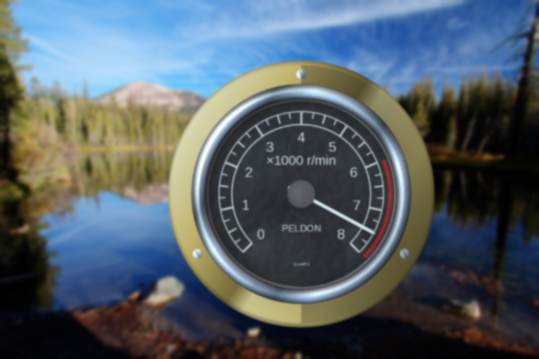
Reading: 7500
